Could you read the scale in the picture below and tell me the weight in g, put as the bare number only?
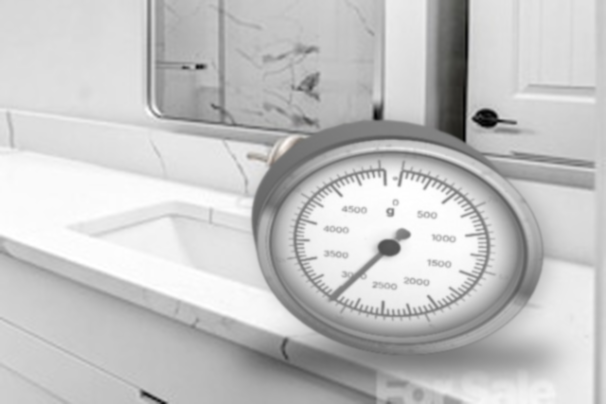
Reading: 3000
